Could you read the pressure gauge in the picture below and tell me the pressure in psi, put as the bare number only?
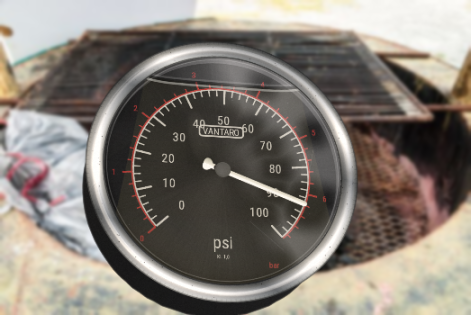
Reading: 90
